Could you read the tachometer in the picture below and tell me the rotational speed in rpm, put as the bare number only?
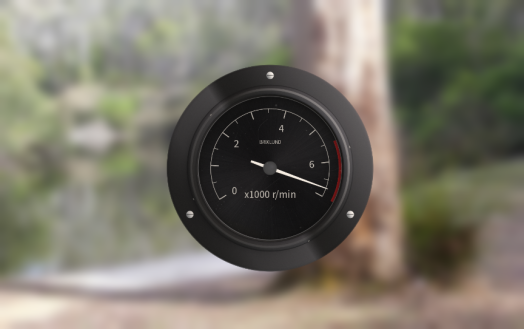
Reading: 6750
